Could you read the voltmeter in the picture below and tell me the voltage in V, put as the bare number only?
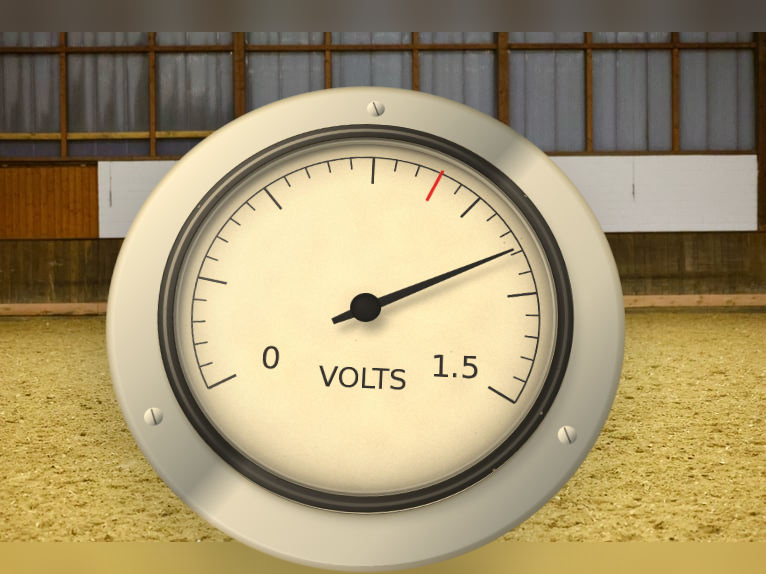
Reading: 1.15
